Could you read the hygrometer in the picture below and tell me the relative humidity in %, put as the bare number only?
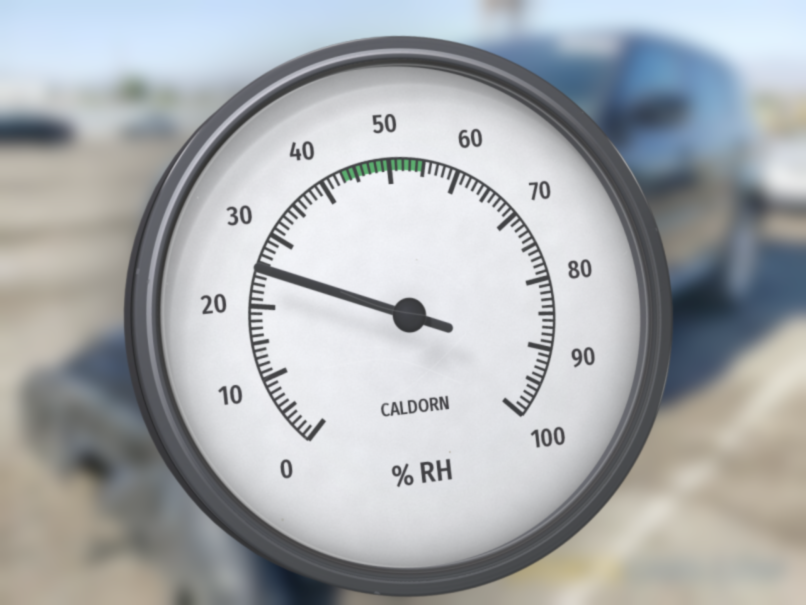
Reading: 25
